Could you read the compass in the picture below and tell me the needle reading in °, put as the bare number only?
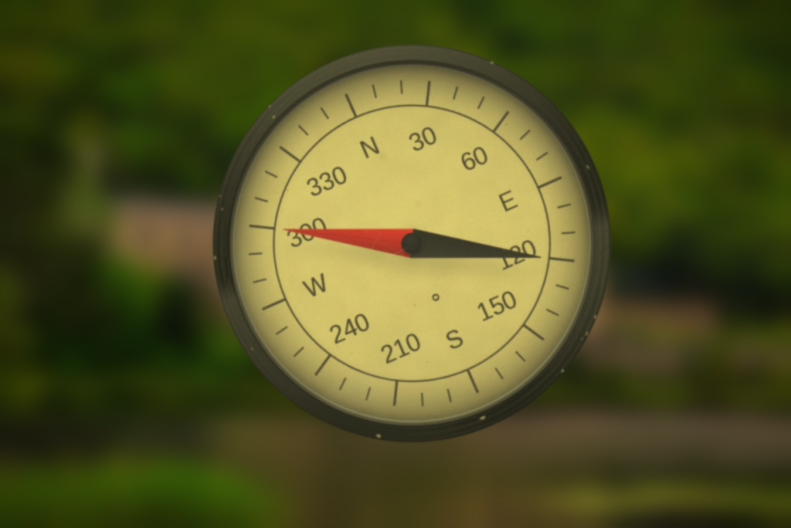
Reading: 300
